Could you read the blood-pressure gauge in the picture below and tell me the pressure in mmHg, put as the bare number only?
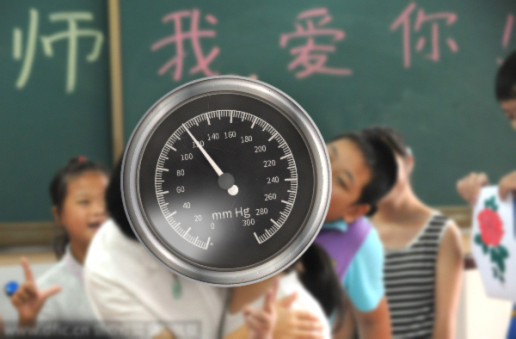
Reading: 120
